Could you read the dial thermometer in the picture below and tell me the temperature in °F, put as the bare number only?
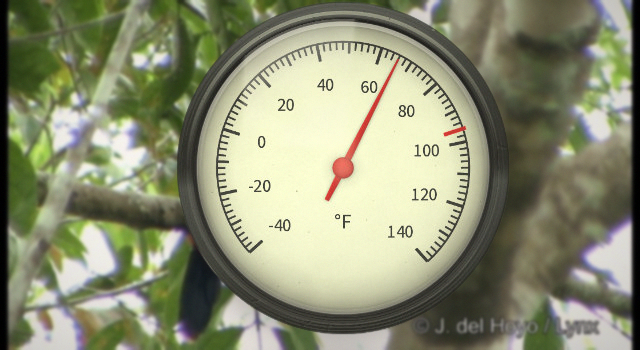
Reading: 66
